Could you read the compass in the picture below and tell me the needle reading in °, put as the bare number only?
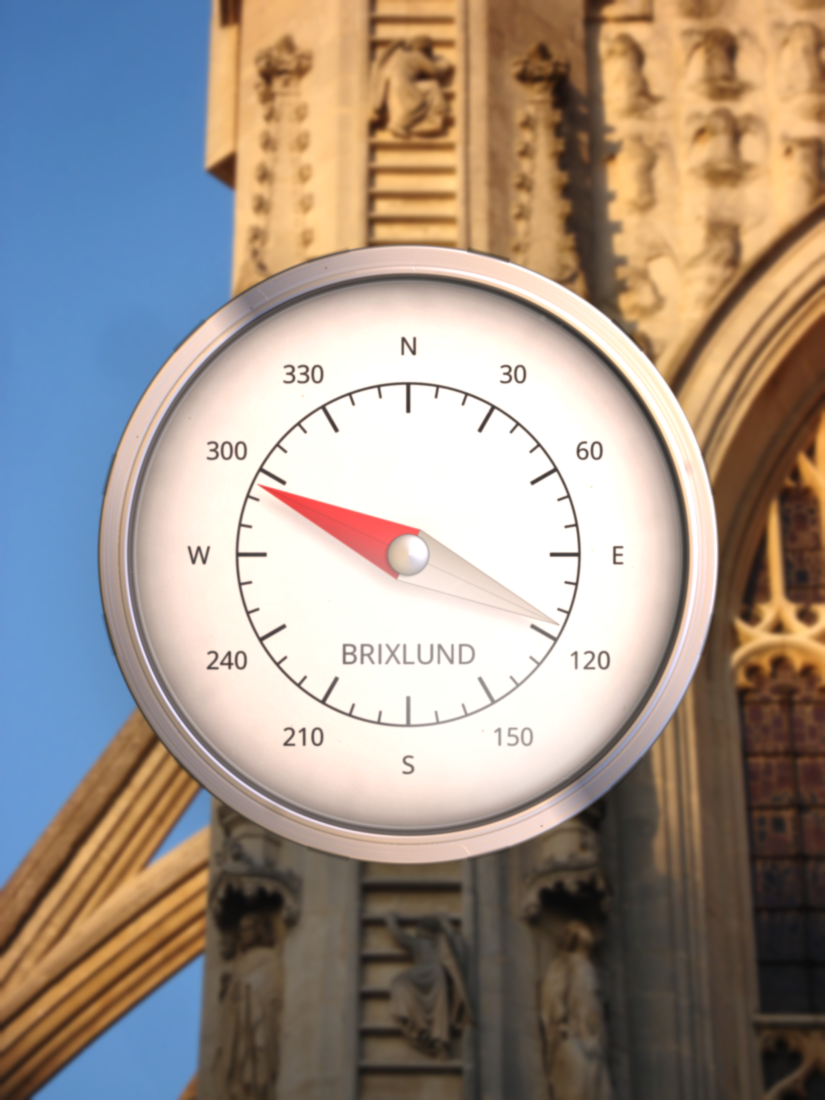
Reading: 295
